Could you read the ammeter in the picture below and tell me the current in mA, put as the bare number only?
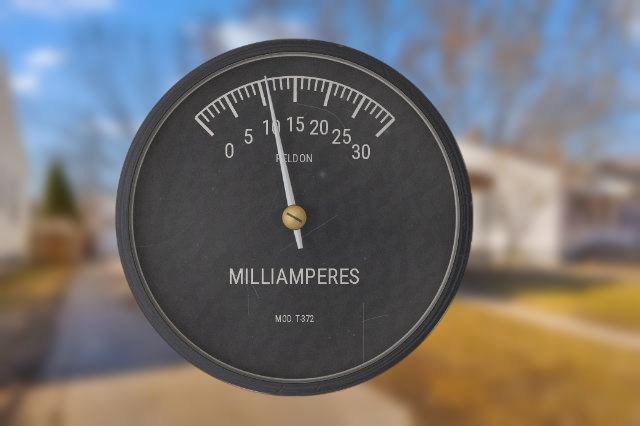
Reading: 11
